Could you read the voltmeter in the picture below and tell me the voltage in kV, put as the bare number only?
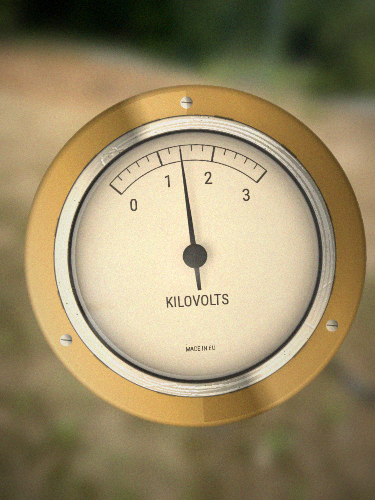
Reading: 1.4
